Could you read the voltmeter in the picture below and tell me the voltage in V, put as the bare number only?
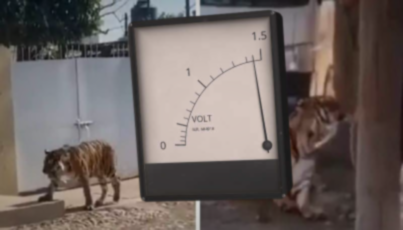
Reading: 1.45
